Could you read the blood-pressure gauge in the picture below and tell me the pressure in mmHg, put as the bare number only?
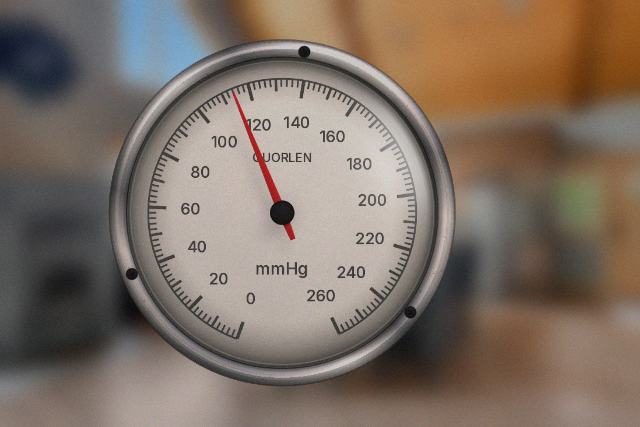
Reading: 114
